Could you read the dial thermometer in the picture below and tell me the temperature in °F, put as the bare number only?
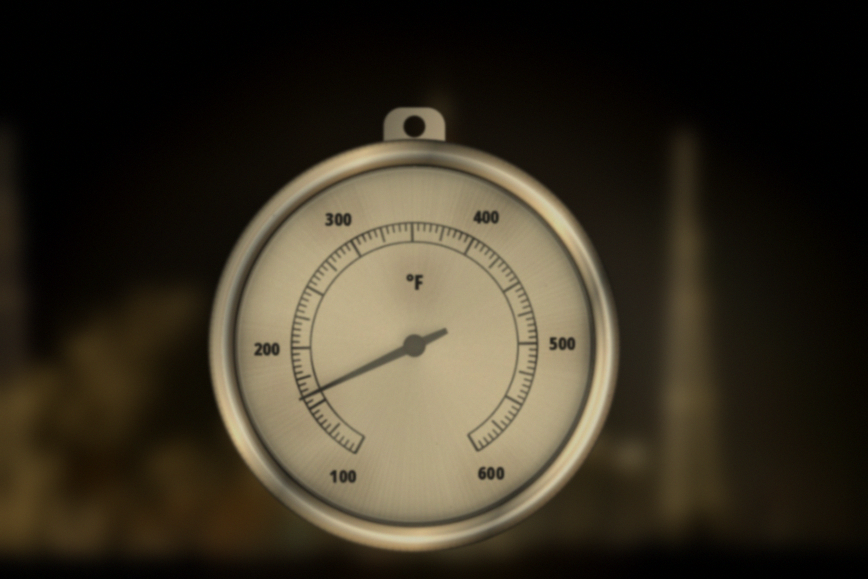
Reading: 160
